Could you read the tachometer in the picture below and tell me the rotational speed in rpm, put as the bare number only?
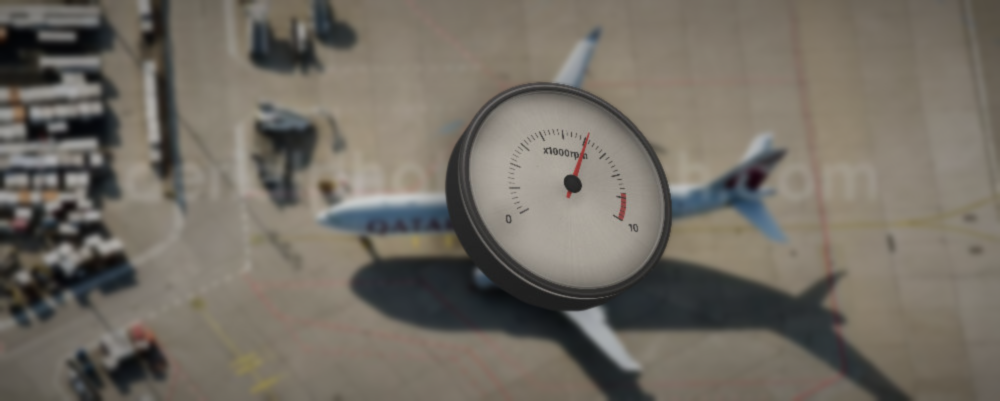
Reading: 6000
